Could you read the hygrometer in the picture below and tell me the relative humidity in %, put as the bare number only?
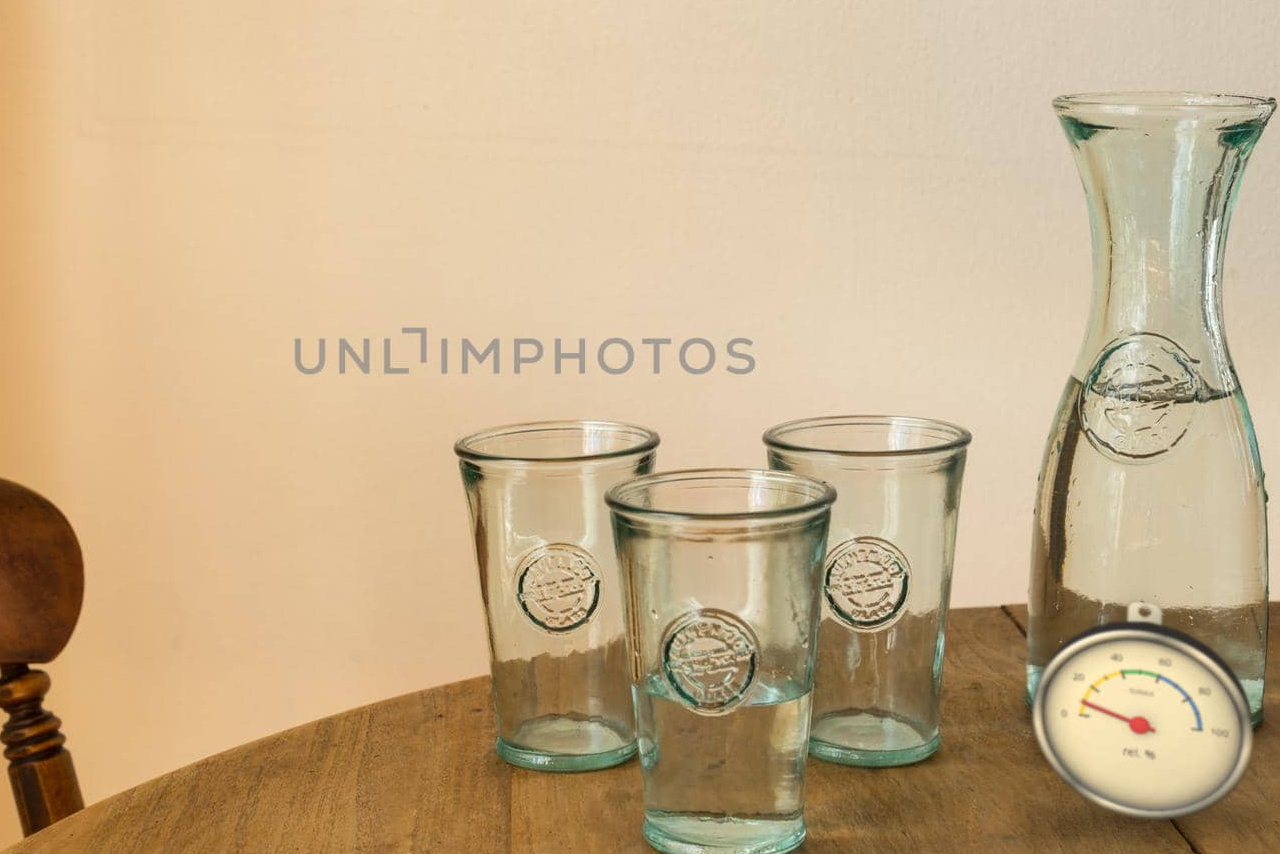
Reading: 10
